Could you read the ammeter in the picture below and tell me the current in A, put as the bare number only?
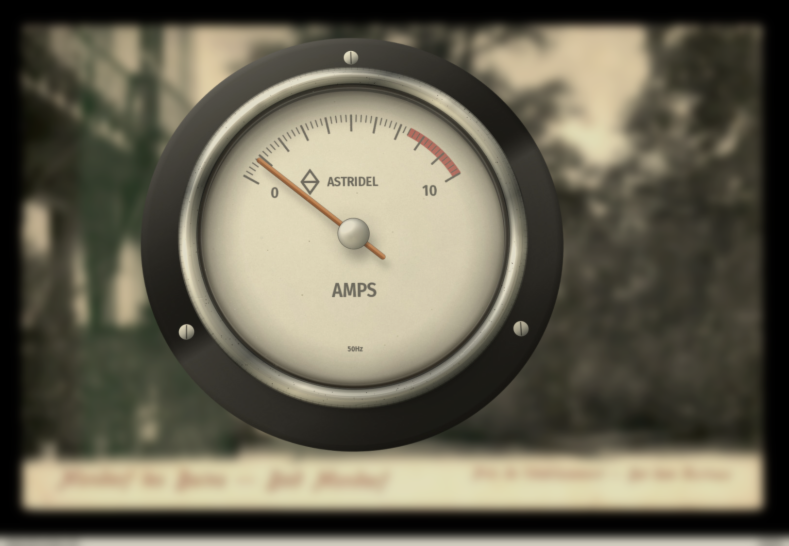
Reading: 0.8
